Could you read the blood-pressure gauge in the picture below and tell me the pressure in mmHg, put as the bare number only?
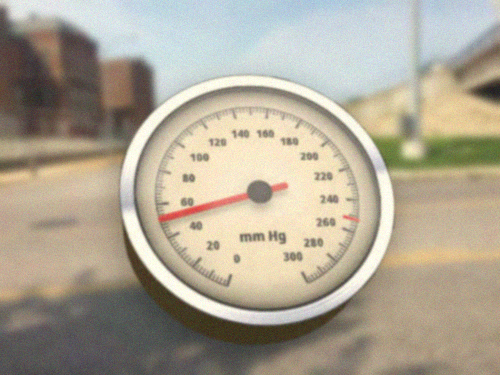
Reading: 50
